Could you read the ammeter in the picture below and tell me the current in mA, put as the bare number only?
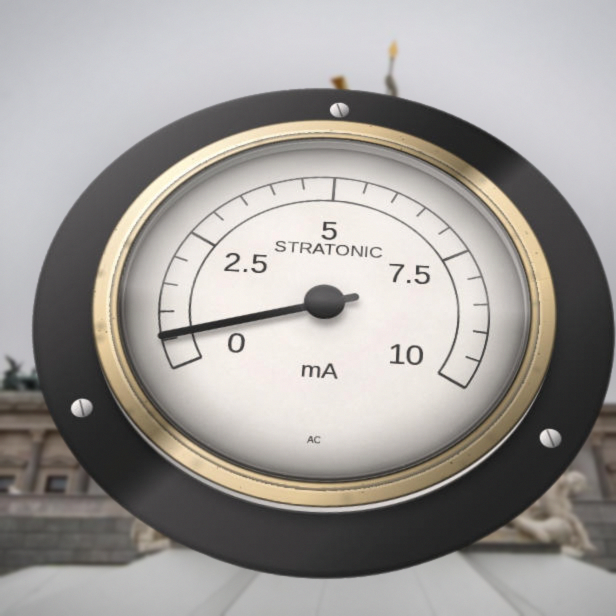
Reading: 0.5
